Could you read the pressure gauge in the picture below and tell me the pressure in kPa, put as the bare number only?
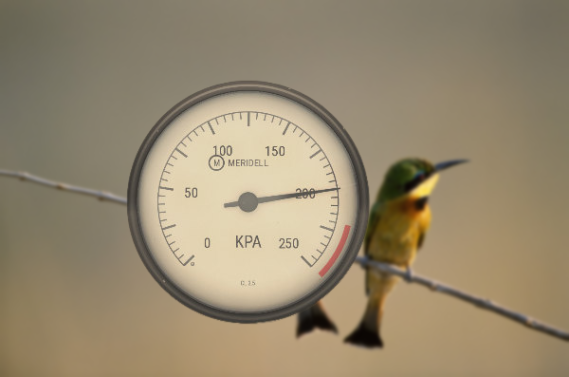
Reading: 200
